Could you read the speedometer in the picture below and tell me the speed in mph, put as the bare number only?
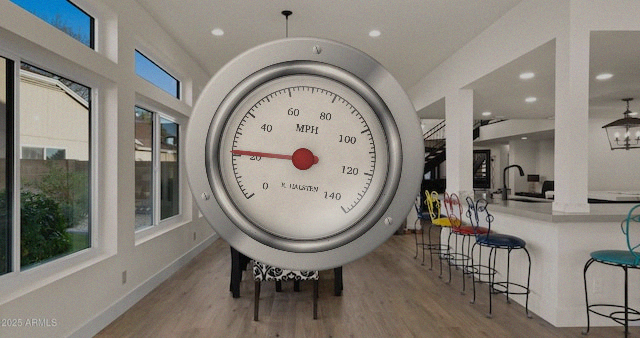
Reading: 22
